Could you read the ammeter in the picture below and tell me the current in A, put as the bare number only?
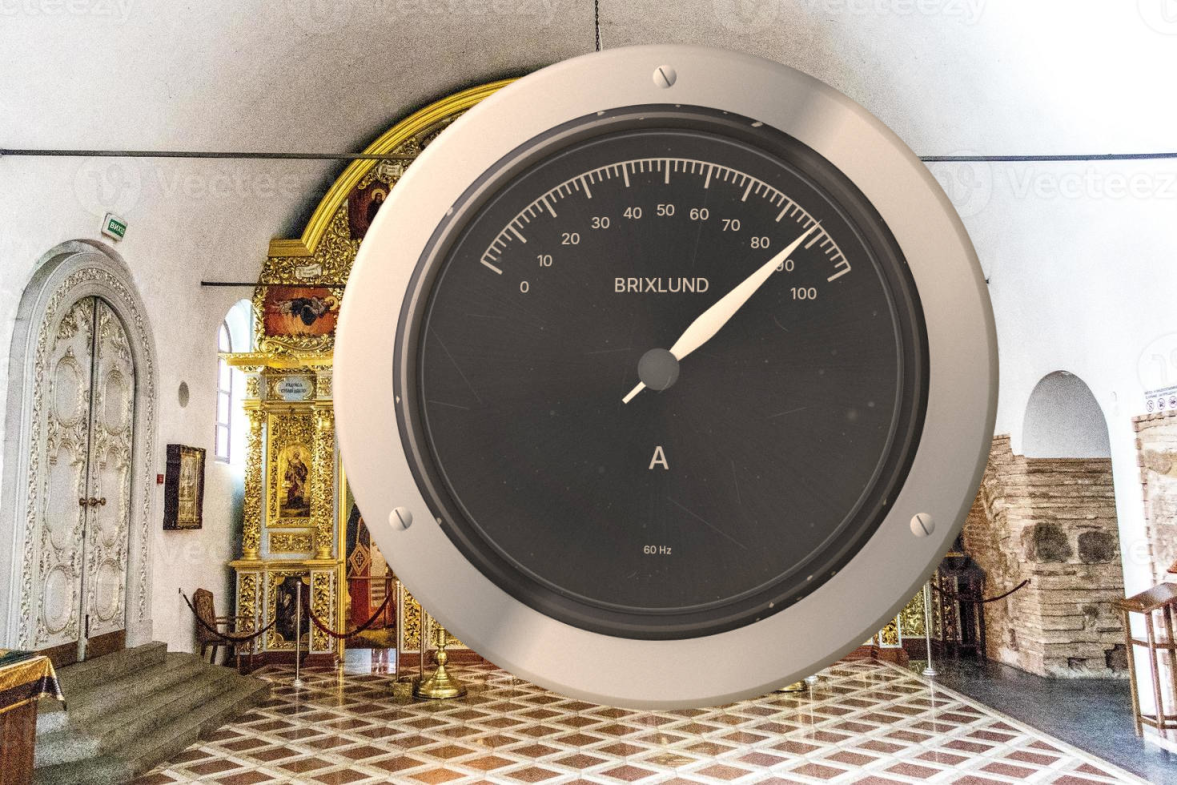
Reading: 88
